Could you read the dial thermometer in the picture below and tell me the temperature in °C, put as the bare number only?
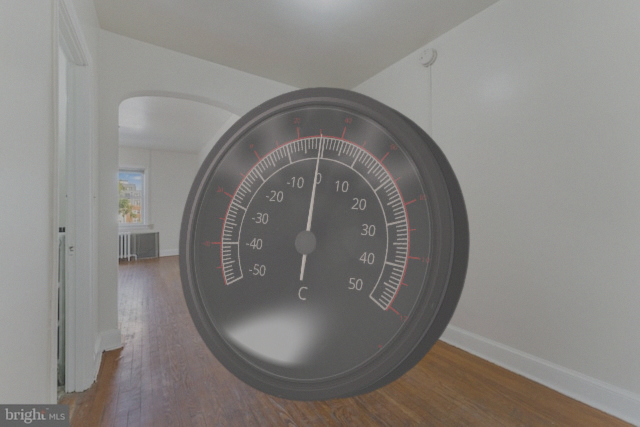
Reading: 0
